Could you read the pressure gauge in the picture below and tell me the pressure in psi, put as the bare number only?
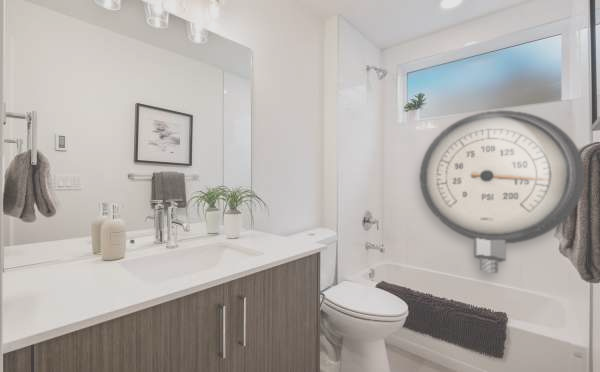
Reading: 170
